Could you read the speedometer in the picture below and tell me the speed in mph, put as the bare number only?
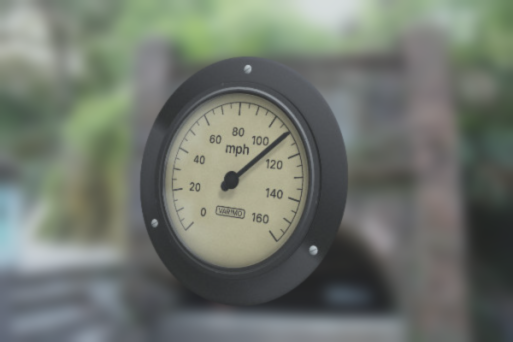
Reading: 110
